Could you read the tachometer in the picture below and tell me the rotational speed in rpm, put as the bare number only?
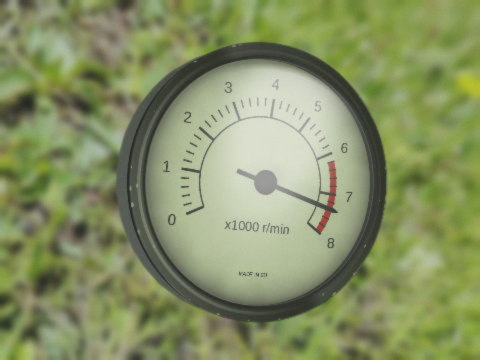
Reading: 7400
